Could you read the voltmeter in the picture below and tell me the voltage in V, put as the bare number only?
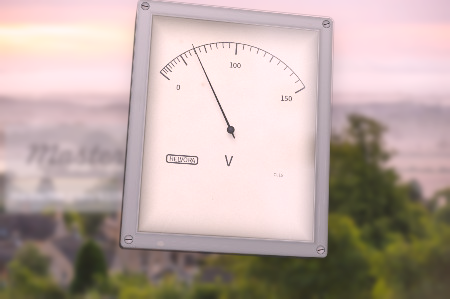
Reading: 65
